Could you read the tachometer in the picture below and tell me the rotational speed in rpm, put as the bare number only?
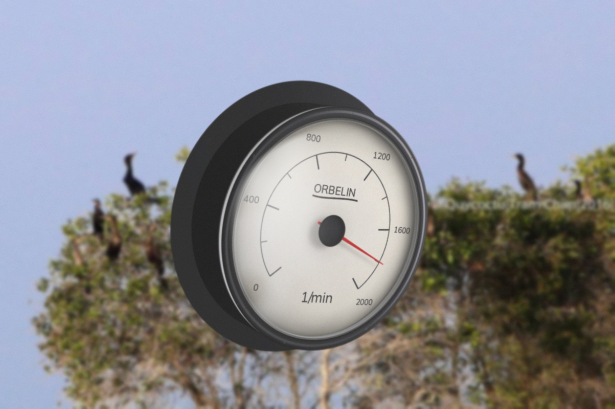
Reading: 1800
